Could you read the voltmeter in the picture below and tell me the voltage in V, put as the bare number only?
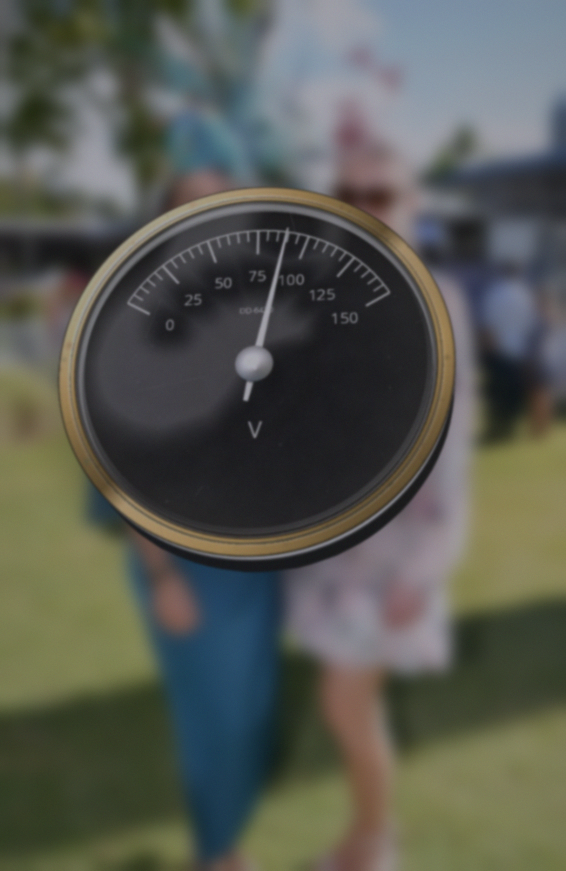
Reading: 90
